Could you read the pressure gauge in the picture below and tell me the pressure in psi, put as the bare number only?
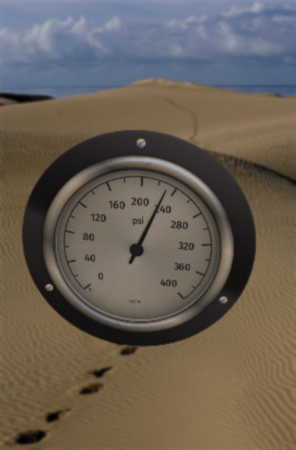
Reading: 230
